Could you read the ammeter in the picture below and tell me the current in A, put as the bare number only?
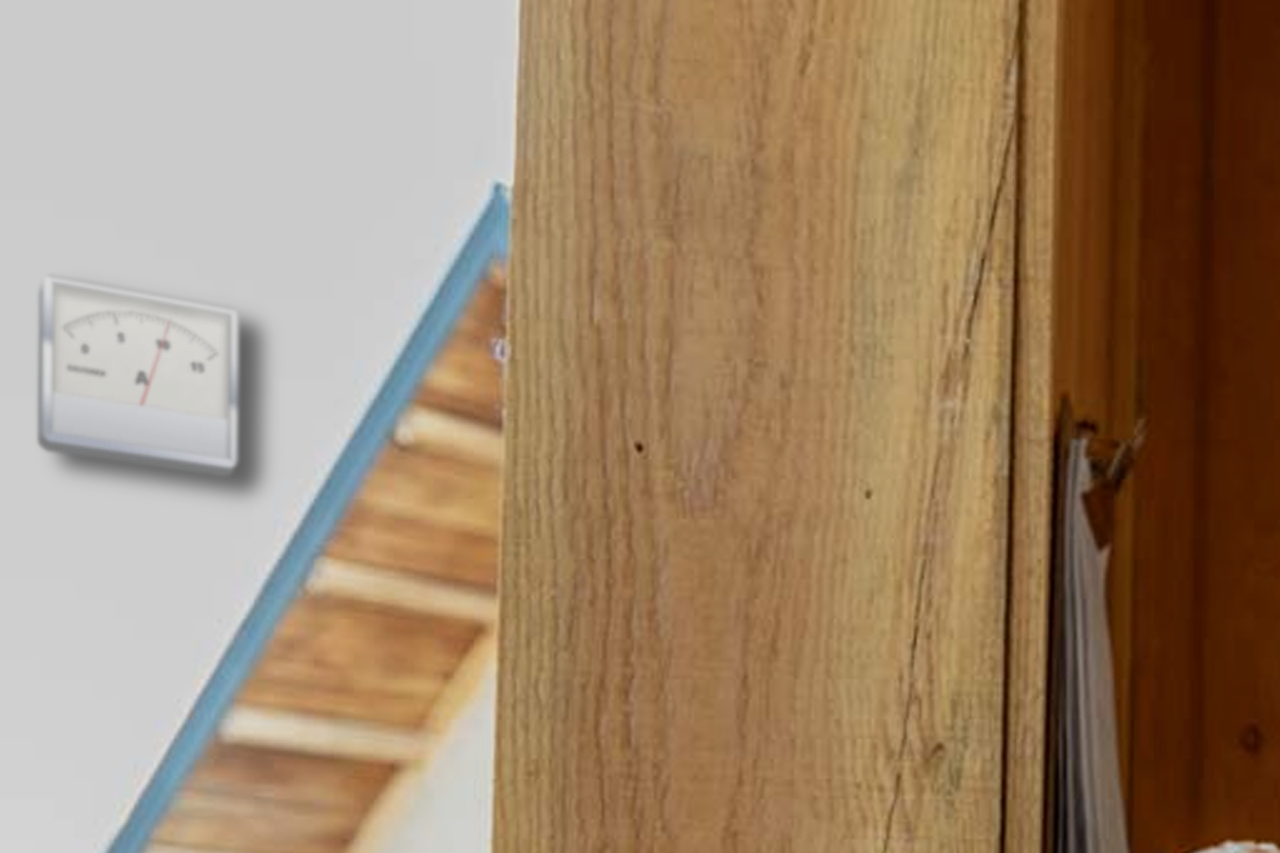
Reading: 10
